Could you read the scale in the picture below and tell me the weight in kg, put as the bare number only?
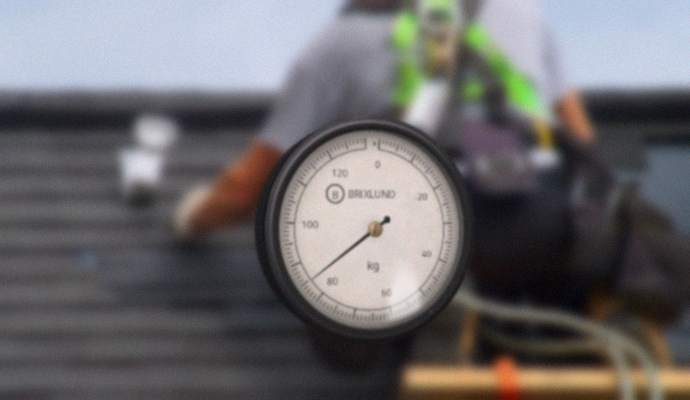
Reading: 85
